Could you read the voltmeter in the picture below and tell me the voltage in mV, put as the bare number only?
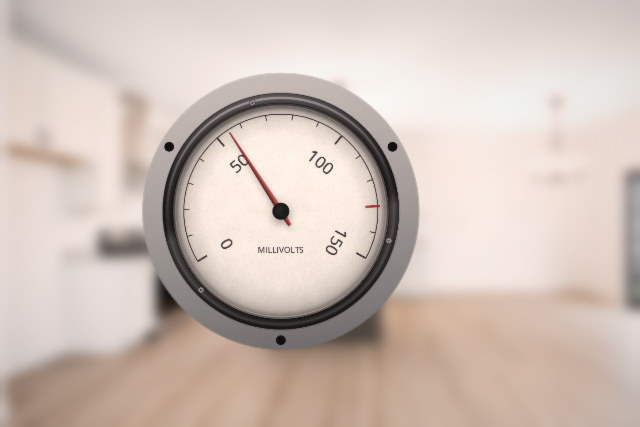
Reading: 55
